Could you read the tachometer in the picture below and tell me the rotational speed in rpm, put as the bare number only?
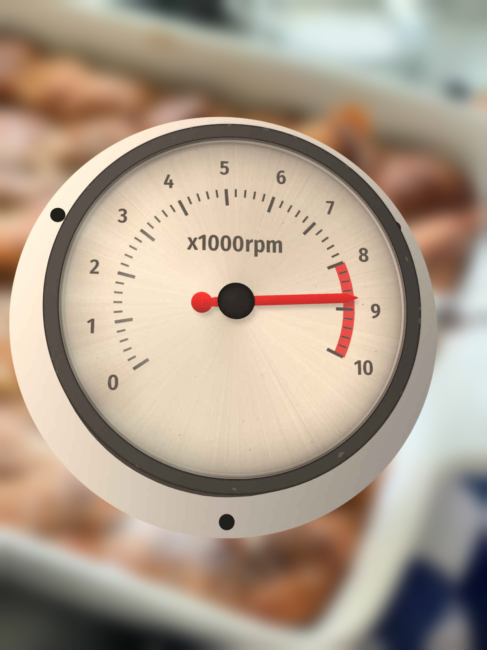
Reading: 8800
